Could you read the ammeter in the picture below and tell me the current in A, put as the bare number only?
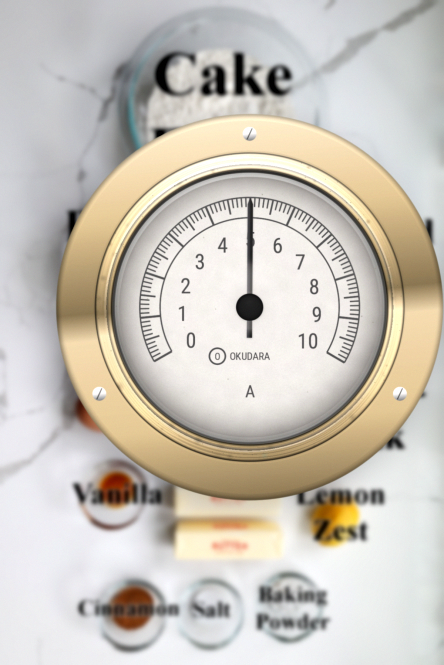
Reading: 5
